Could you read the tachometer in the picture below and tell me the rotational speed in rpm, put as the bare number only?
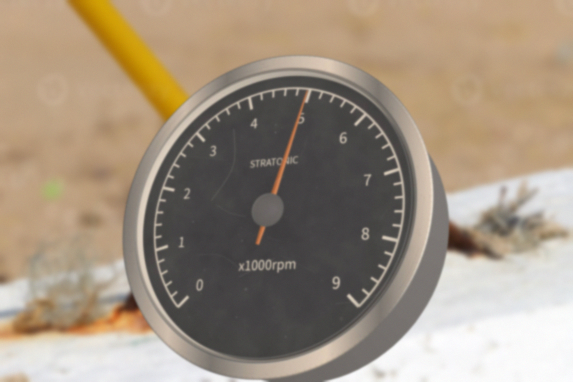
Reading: 5000
